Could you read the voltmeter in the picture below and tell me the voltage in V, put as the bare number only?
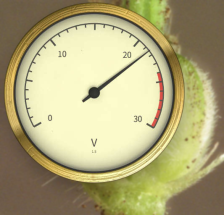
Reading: 21.5
